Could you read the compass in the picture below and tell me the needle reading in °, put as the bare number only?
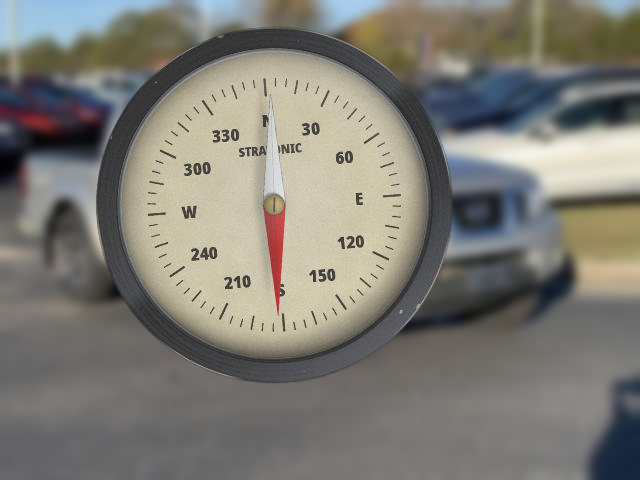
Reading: 182.5
